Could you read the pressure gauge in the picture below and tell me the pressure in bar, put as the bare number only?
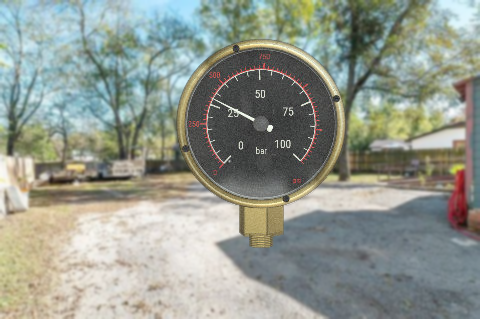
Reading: 27.5
